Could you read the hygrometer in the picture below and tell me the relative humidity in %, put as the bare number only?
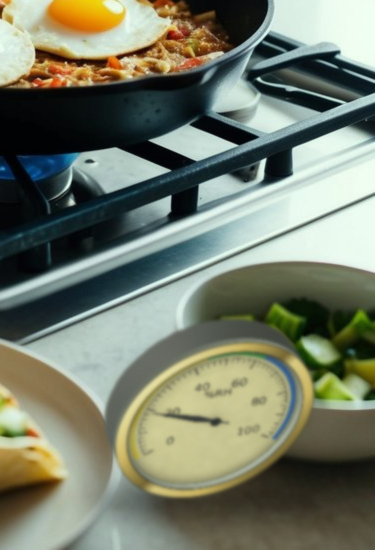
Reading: 20
